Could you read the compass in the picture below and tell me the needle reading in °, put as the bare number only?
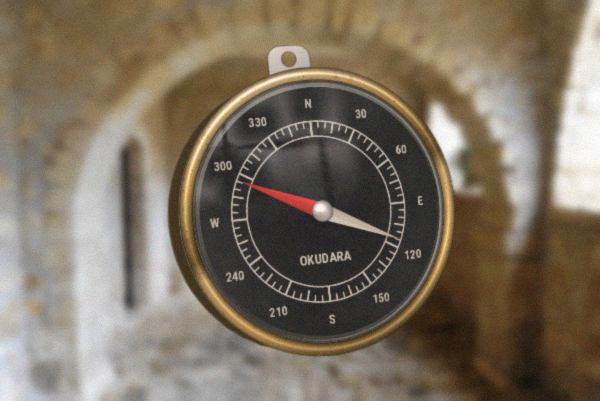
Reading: 295
